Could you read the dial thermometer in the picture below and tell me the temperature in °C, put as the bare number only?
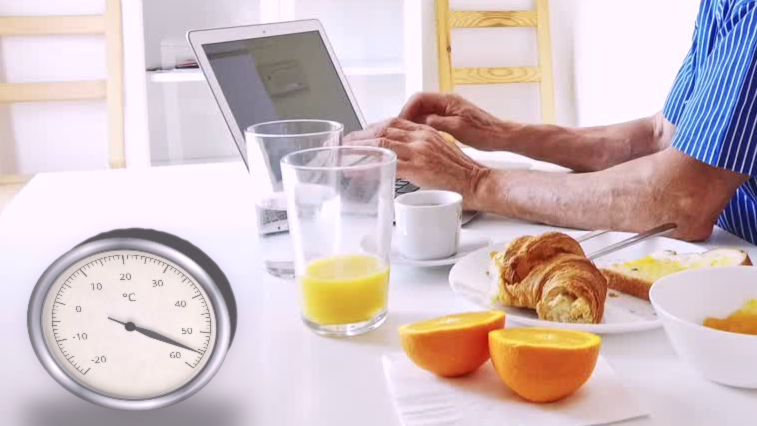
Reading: 55
